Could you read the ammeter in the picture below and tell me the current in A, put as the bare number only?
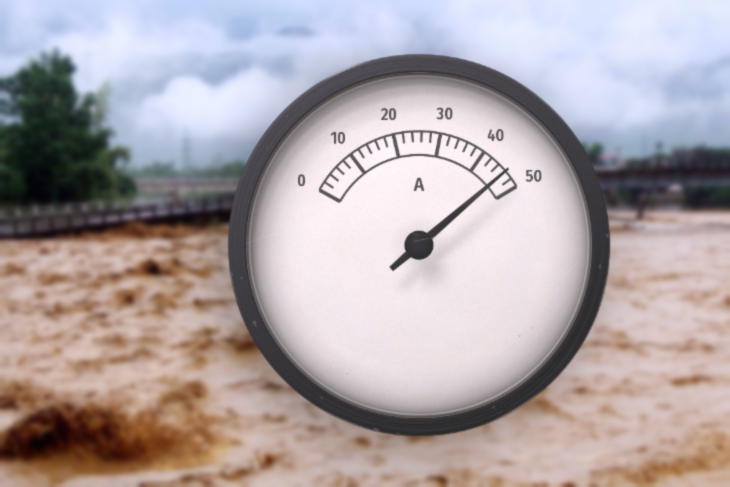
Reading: 46
